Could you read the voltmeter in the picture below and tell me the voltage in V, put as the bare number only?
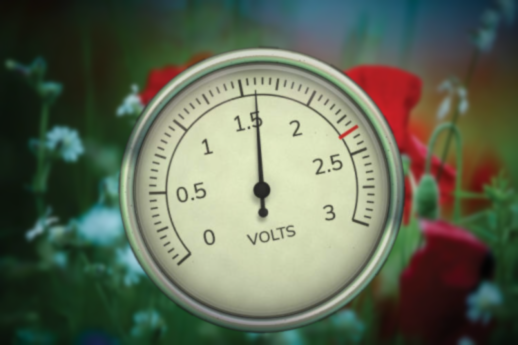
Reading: 1.6
